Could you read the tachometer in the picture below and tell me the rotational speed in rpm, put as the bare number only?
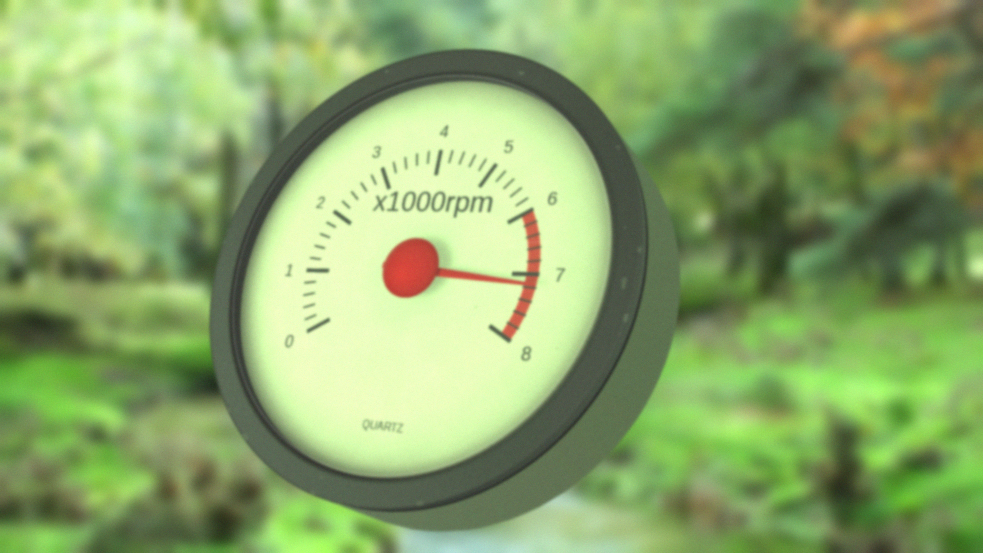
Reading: 7200
